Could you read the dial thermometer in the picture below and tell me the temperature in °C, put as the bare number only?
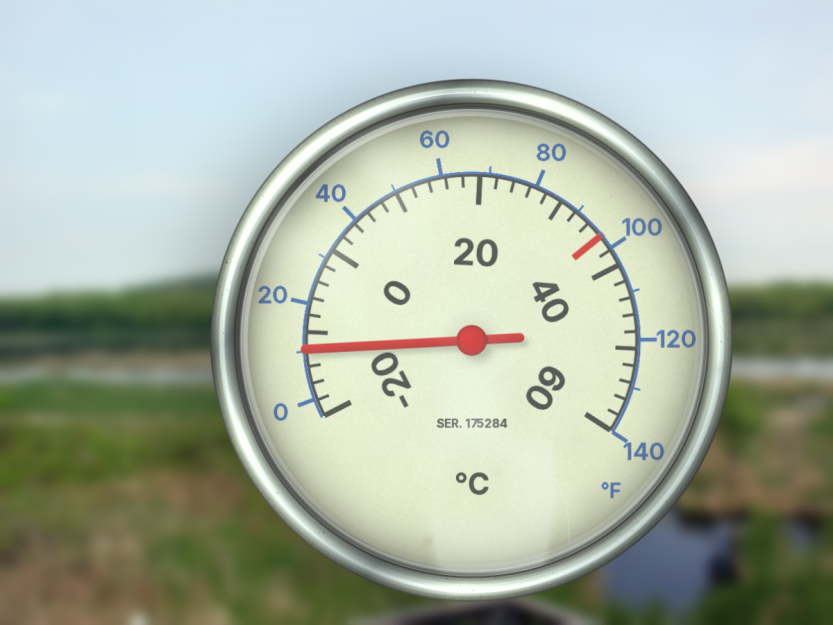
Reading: -12
